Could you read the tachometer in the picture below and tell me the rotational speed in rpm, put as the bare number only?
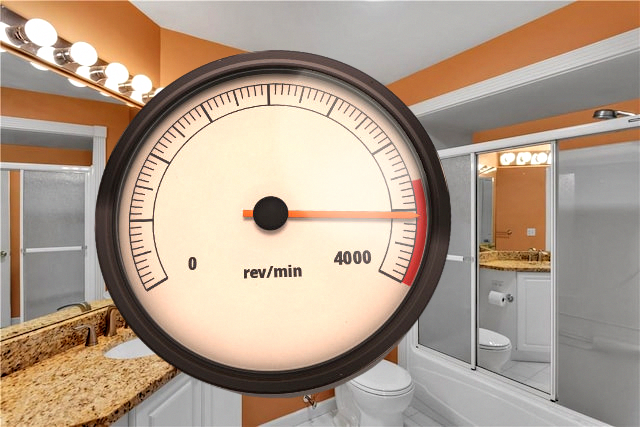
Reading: 3550
